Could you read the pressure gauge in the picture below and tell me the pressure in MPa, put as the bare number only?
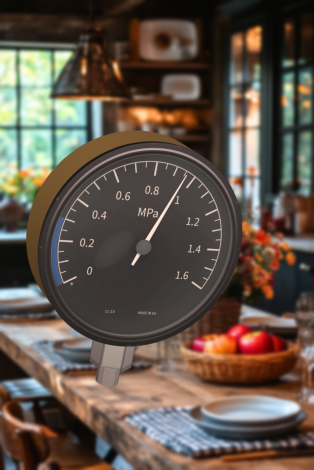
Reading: 0.95
